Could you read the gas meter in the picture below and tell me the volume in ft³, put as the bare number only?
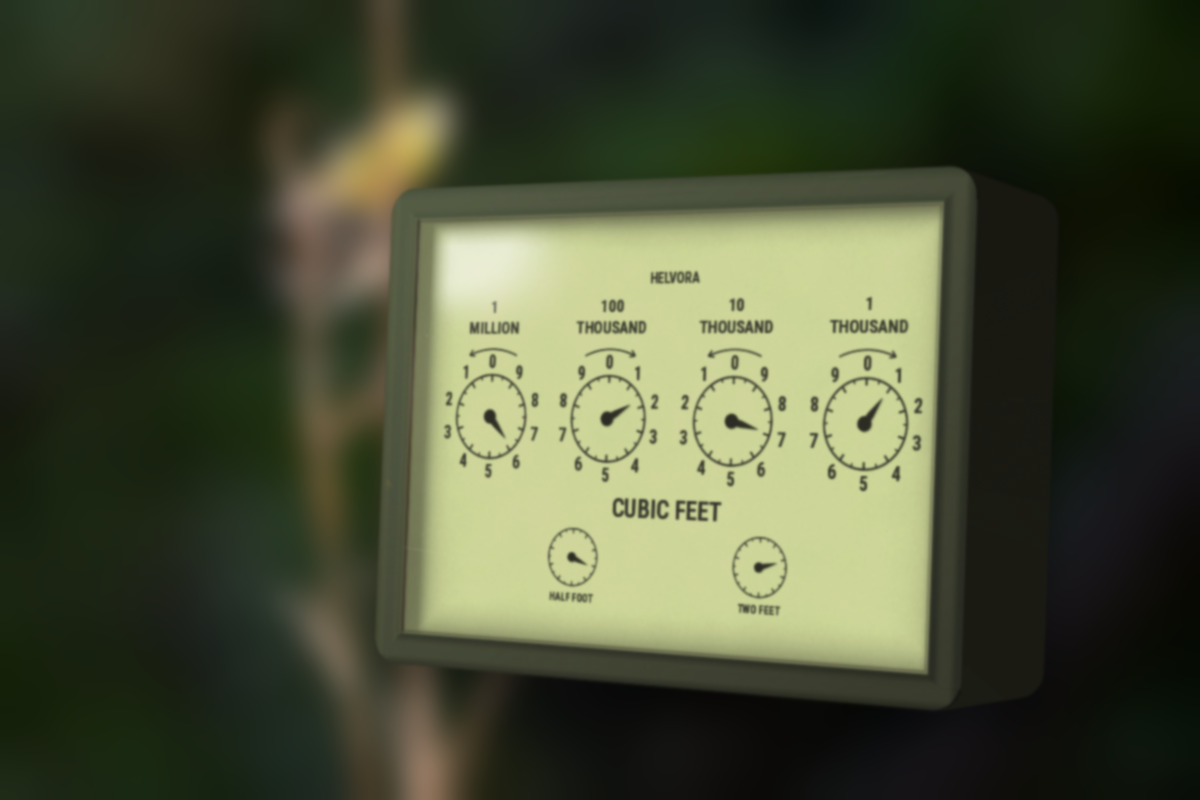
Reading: 617100
